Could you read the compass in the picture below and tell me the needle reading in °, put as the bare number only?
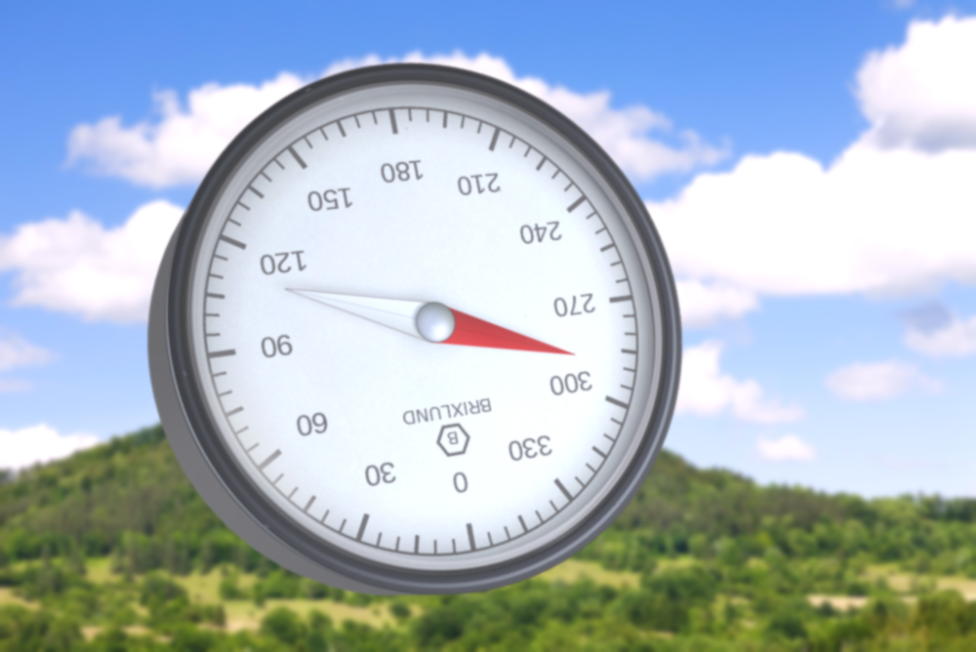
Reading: 290
